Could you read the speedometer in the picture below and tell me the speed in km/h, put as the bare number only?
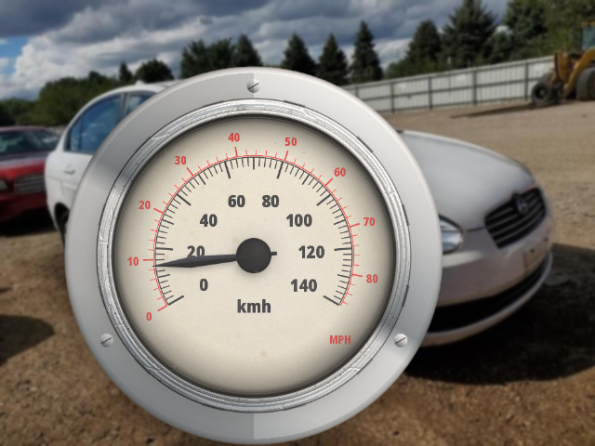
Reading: 14
